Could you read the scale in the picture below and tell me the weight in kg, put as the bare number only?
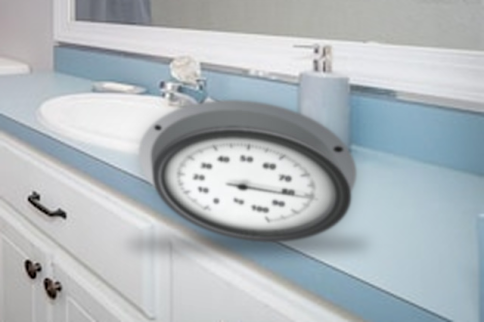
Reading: 80
